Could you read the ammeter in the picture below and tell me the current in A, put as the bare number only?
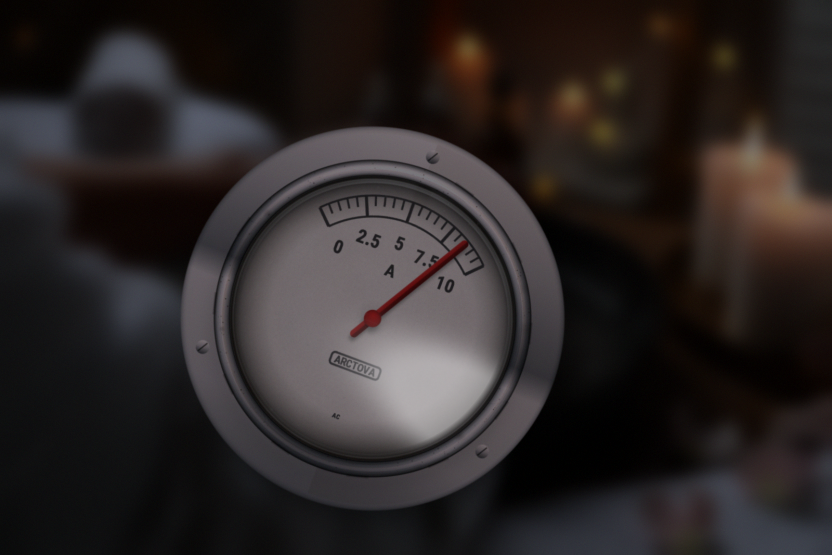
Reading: 8.5
